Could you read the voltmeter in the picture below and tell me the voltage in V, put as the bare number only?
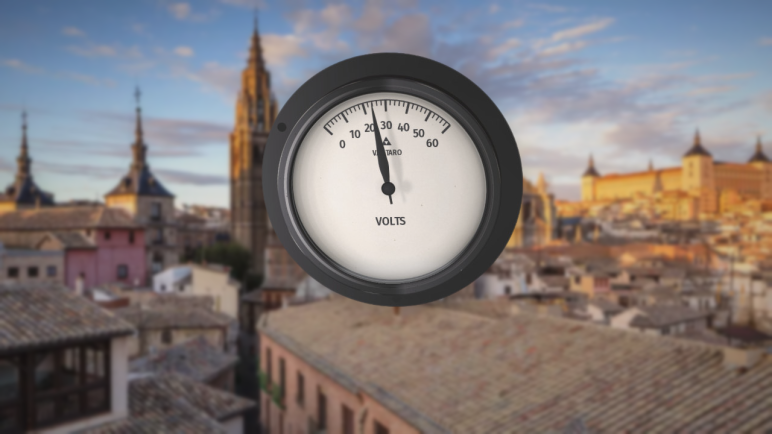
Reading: 24
